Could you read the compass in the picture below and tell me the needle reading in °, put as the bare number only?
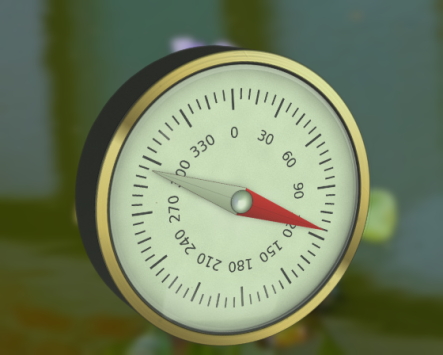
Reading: 115
